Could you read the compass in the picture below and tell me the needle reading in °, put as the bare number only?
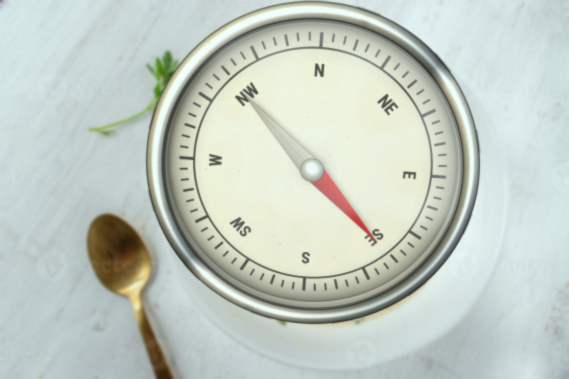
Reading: 135
